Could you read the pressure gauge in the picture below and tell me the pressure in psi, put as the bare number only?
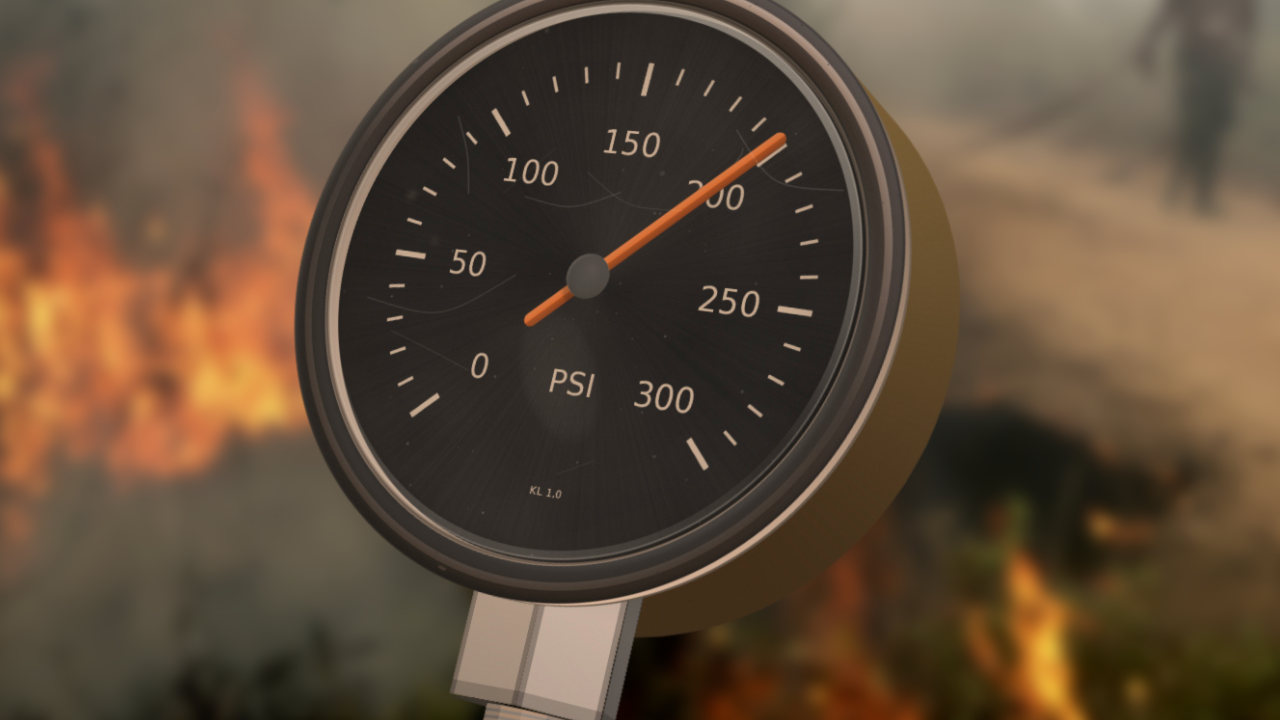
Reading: 200
